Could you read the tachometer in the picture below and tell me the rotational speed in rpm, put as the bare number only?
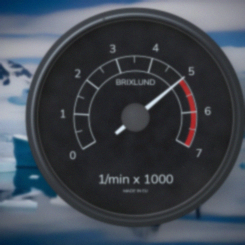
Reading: 5000
